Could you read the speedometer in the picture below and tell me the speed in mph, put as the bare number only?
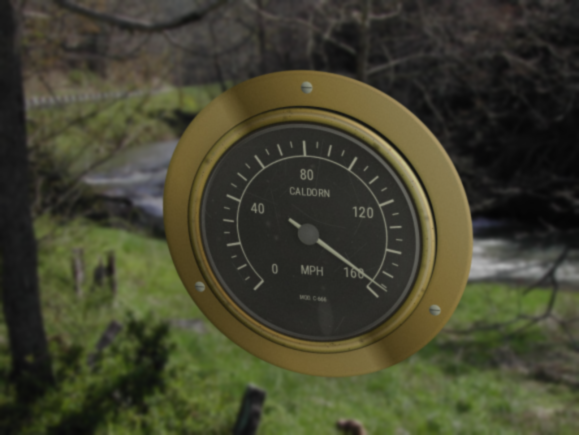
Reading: 155
